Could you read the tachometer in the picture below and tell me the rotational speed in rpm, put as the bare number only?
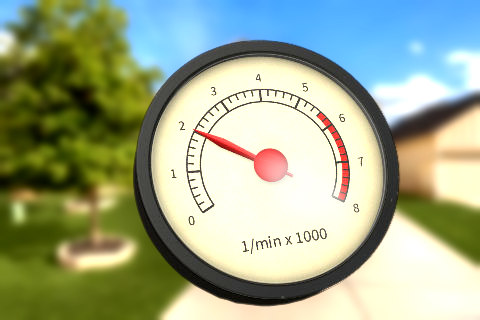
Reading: 2000
